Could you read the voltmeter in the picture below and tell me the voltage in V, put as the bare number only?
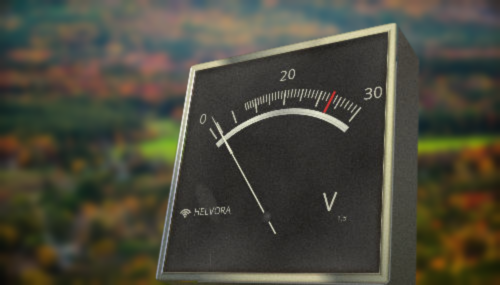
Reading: 5
